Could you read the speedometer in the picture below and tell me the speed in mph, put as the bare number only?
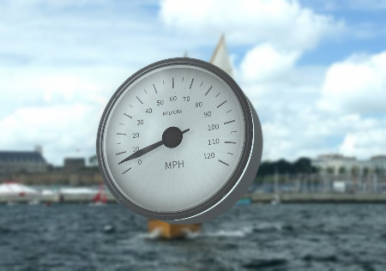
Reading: 5
